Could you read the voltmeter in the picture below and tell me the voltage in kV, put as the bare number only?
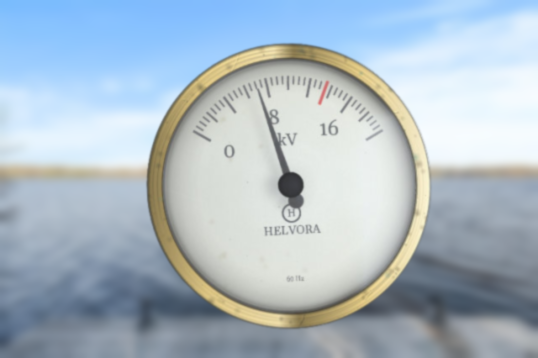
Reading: 7
